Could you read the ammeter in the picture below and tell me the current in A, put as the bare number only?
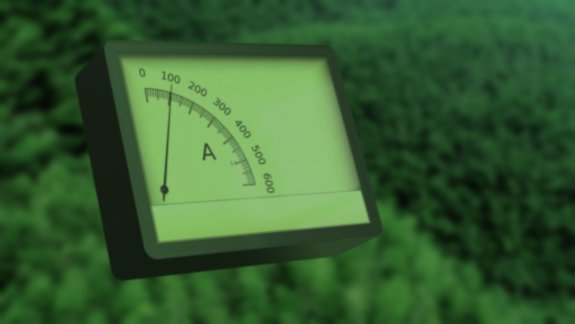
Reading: 100
